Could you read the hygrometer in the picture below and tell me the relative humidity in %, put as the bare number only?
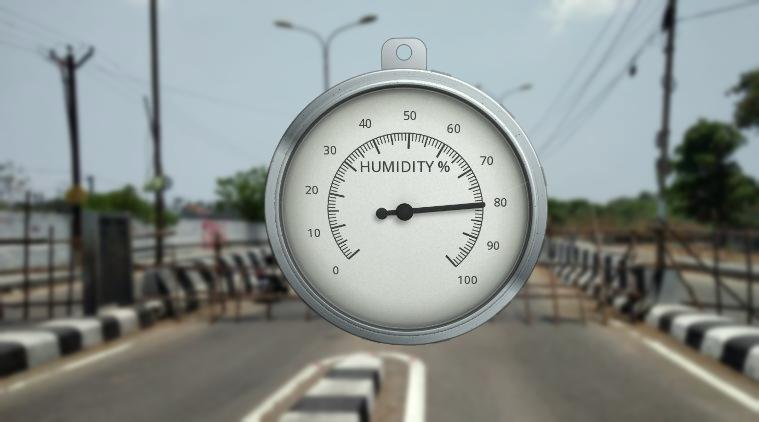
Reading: 80
